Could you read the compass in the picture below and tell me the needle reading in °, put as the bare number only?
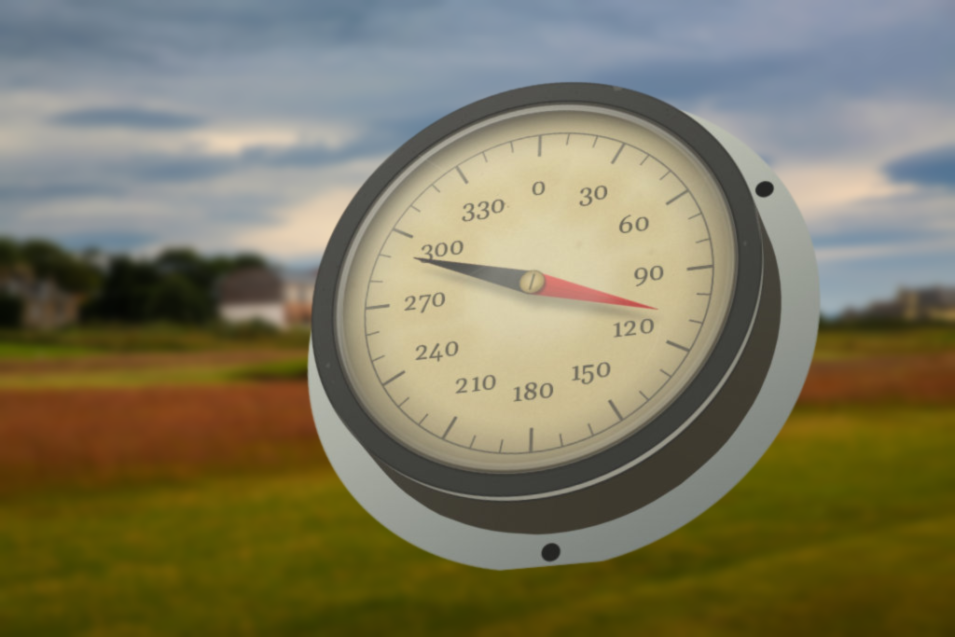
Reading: 110
